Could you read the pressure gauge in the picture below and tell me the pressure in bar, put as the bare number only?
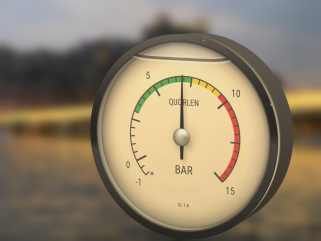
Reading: 7
